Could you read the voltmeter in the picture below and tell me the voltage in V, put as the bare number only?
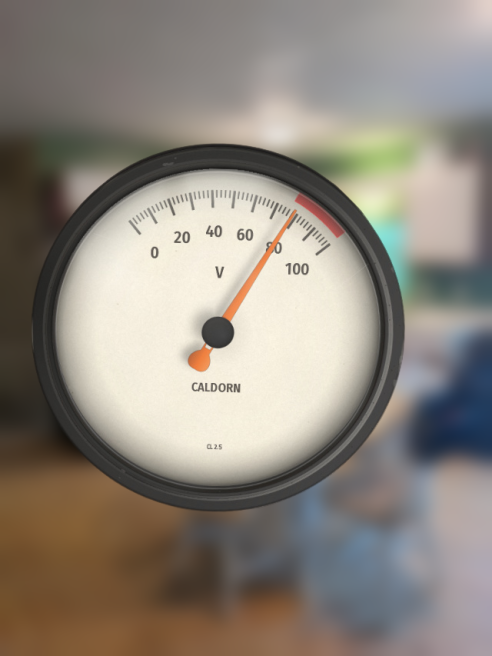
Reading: 78
